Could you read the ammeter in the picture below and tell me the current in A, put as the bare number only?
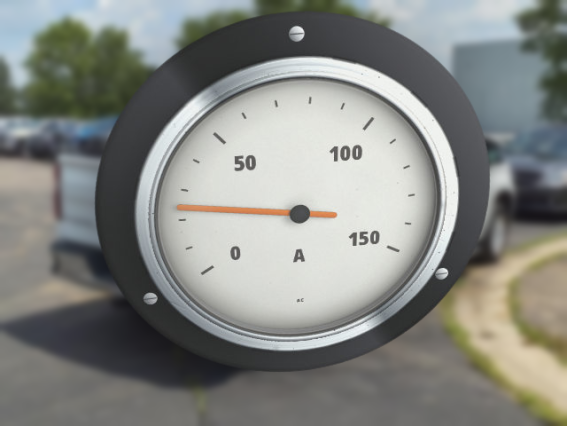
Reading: 25
